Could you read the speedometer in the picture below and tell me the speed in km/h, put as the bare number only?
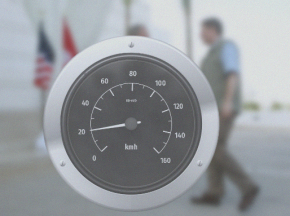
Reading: 20
